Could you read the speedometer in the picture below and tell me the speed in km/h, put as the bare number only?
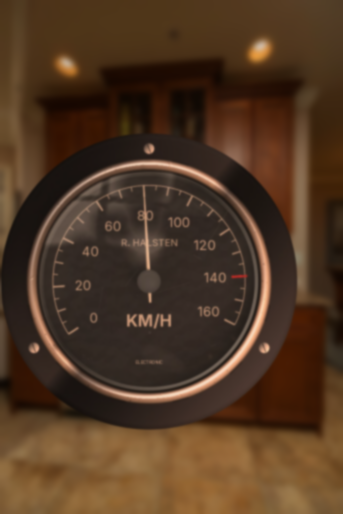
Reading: 80
